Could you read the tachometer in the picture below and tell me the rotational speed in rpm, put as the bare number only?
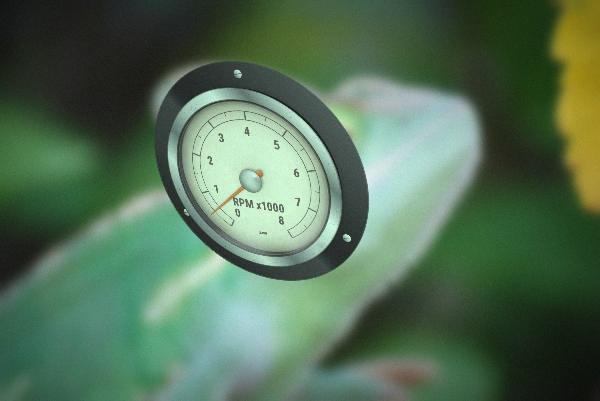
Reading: 500
